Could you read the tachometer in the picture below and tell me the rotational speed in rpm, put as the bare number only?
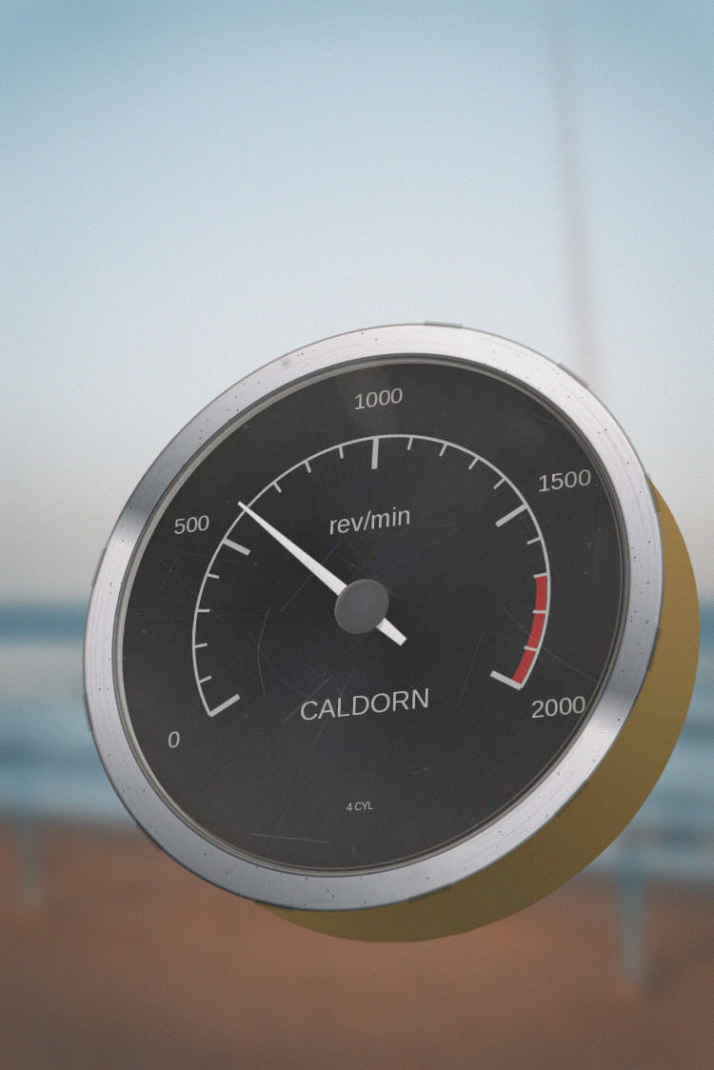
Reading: 600
